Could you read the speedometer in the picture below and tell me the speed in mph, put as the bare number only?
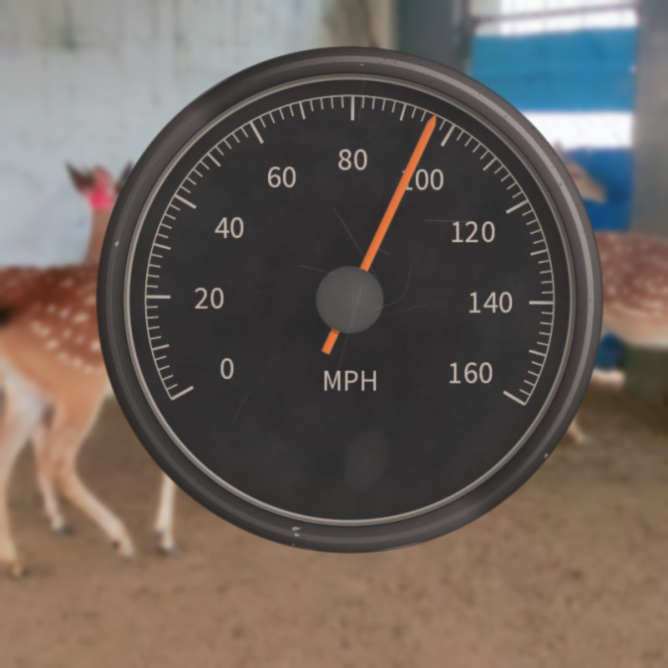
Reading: 96
